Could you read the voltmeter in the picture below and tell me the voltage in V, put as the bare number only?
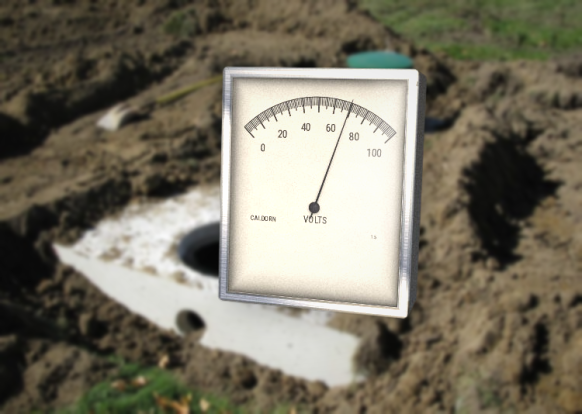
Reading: 70
